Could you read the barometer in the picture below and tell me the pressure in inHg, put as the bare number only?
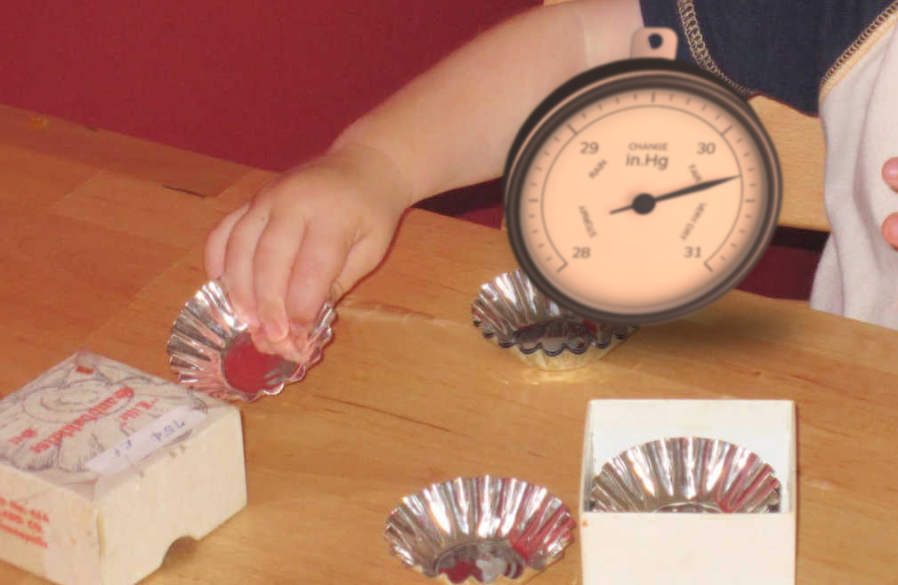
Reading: 30.3
